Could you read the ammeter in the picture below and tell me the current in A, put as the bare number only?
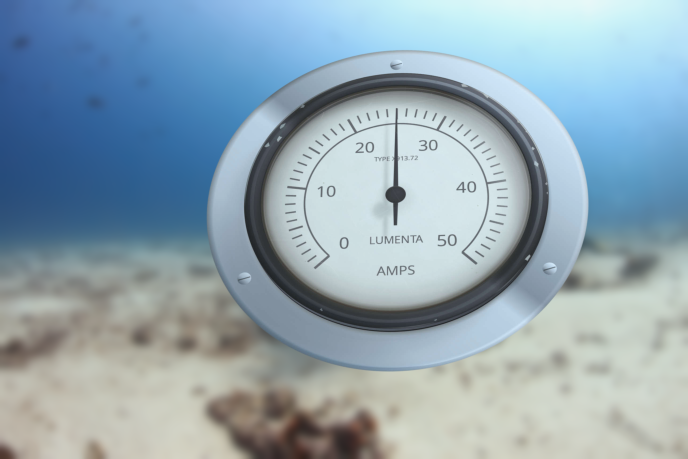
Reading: 25
